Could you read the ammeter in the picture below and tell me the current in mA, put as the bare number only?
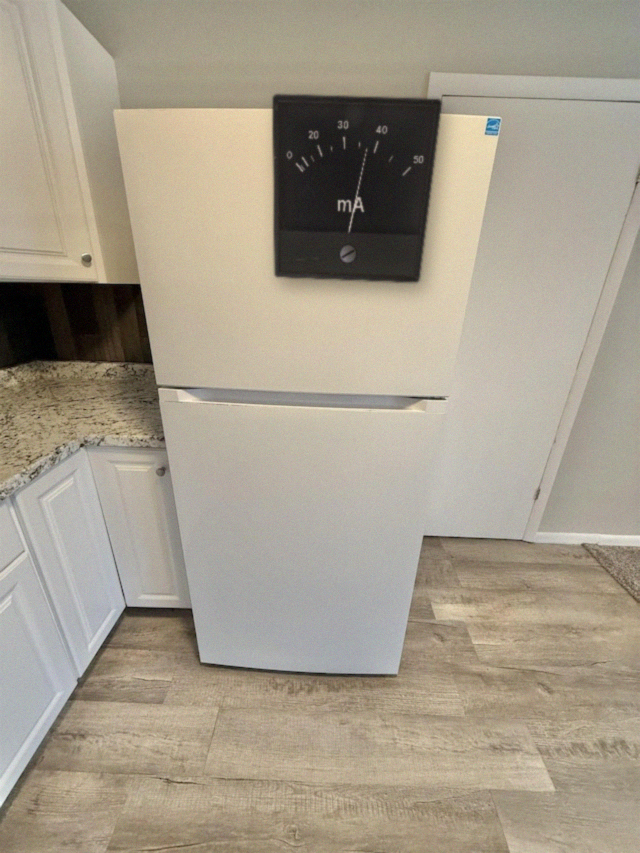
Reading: 37.5
